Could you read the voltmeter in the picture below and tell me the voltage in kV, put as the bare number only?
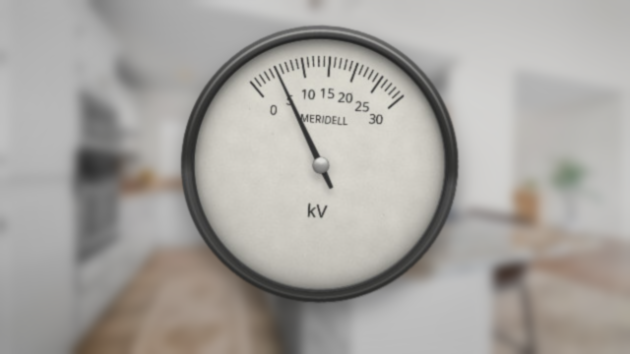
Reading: 5
